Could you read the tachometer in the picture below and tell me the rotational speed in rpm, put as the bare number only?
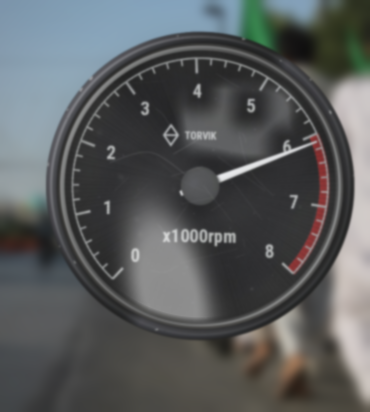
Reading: 6100
